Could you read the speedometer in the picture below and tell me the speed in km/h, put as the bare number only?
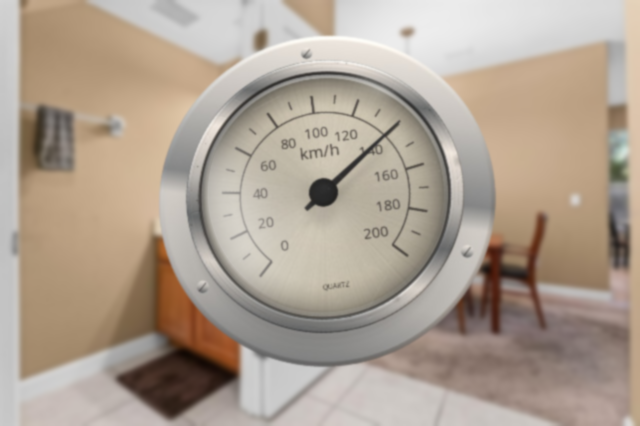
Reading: 140
